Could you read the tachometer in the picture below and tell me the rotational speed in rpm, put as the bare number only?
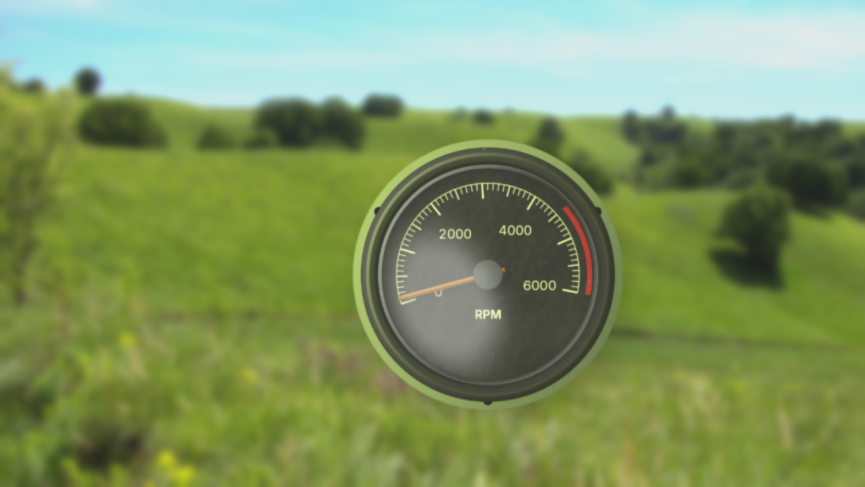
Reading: 100
